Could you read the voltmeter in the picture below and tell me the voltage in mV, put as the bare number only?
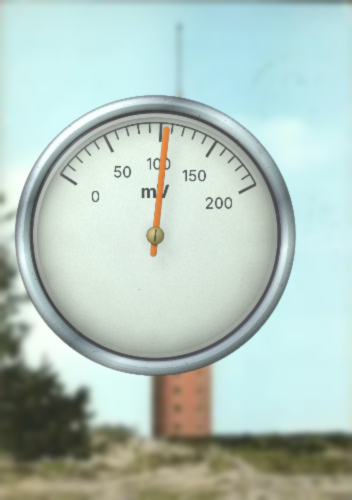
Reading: 105
